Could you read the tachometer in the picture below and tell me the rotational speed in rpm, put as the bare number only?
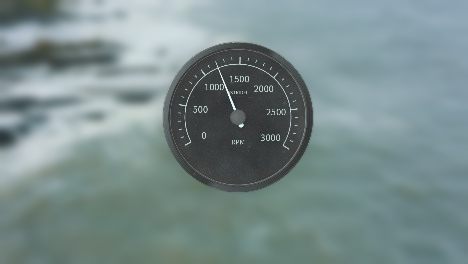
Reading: 1200
